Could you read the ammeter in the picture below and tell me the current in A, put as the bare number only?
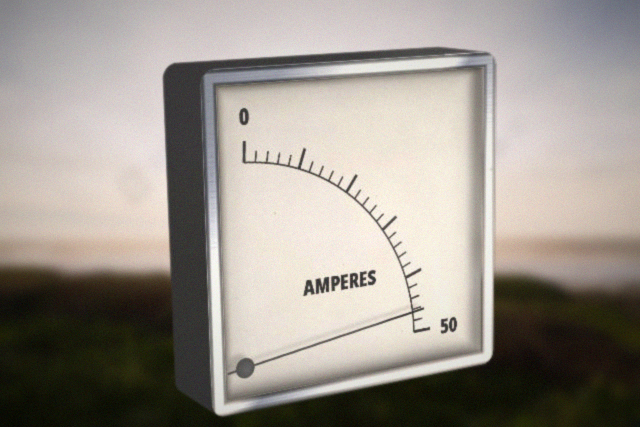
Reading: 46
